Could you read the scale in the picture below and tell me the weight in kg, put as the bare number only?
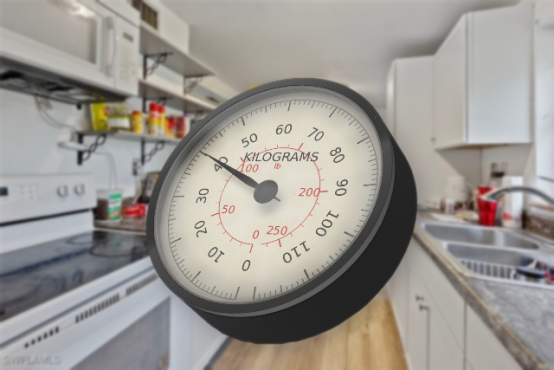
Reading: 40
